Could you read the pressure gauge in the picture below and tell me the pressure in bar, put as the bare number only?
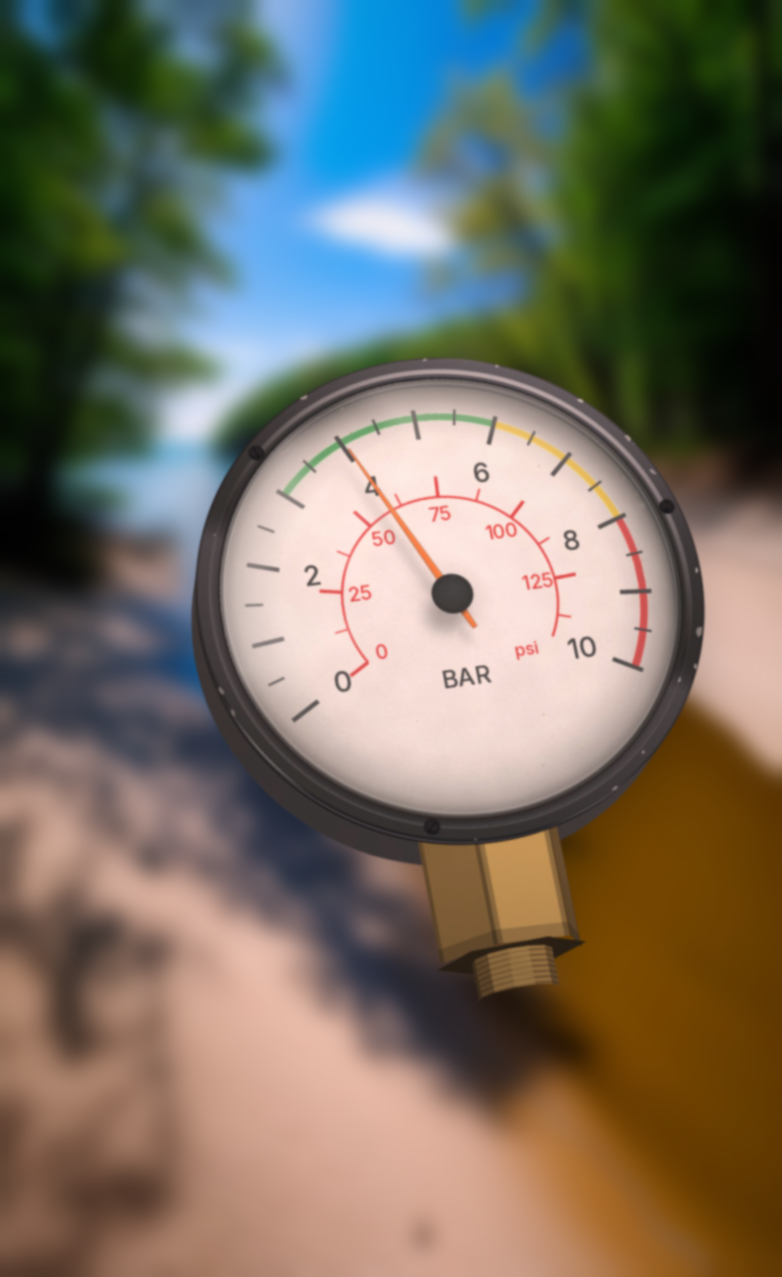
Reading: 4
